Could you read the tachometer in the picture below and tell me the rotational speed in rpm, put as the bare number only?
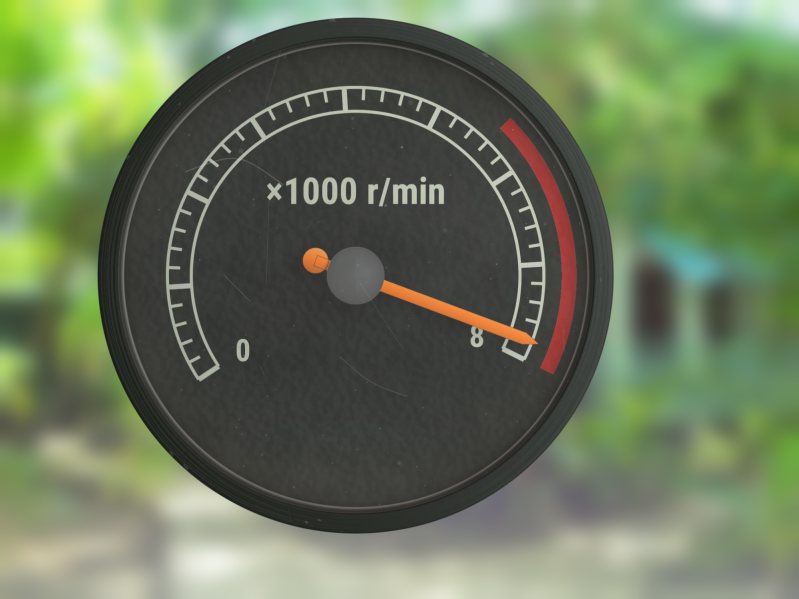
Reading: 7800
